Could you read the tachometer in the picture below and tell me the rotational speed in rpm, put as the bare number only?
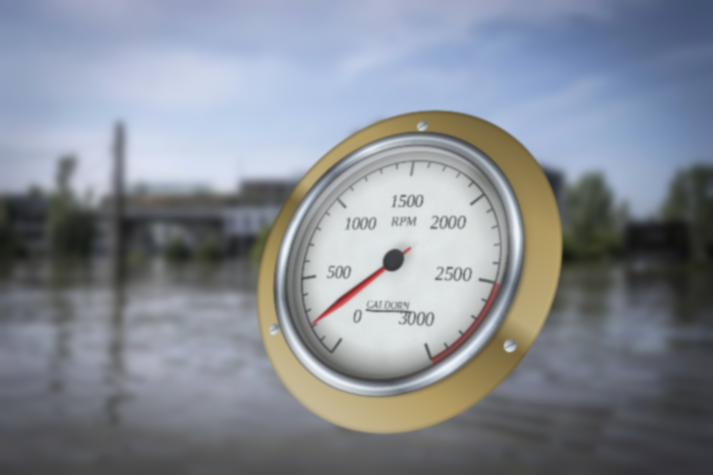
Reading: 200
